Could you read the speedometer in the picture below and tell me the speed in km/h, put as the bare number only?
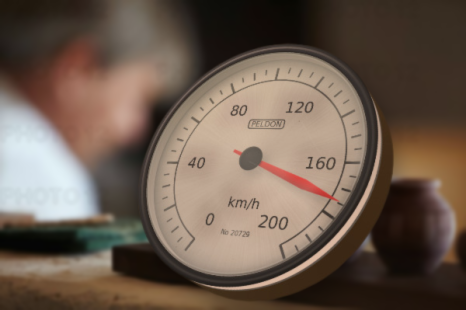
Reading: 175
